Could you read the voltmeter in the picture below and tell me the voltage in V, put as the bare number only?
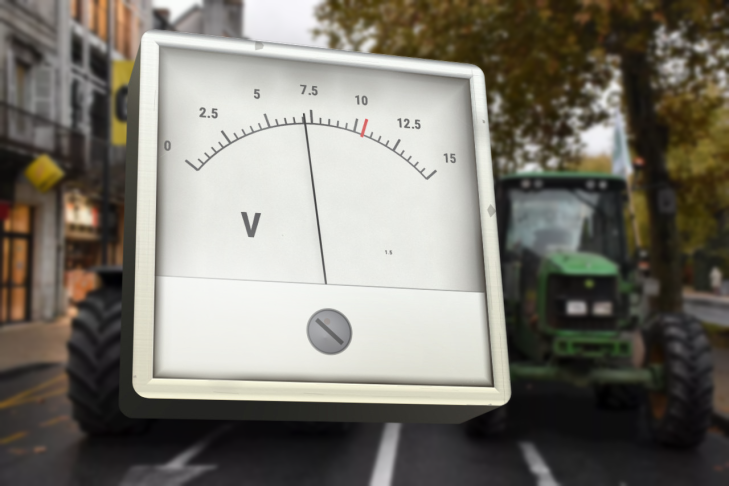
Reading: 7
